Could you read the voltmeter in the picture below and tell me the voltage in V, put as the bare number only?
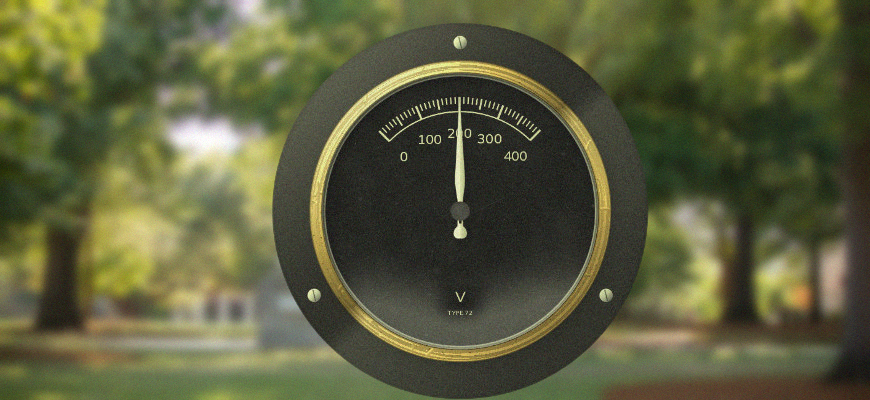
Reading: 200
